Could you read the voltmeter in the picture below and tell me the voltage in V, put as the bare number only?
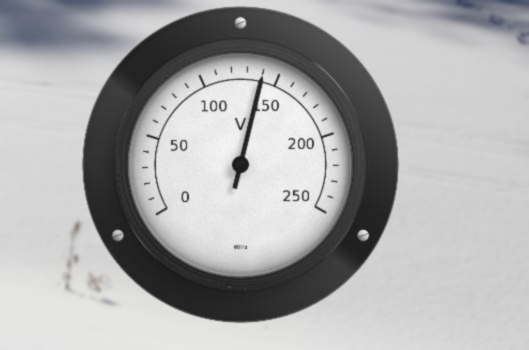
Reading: 140
